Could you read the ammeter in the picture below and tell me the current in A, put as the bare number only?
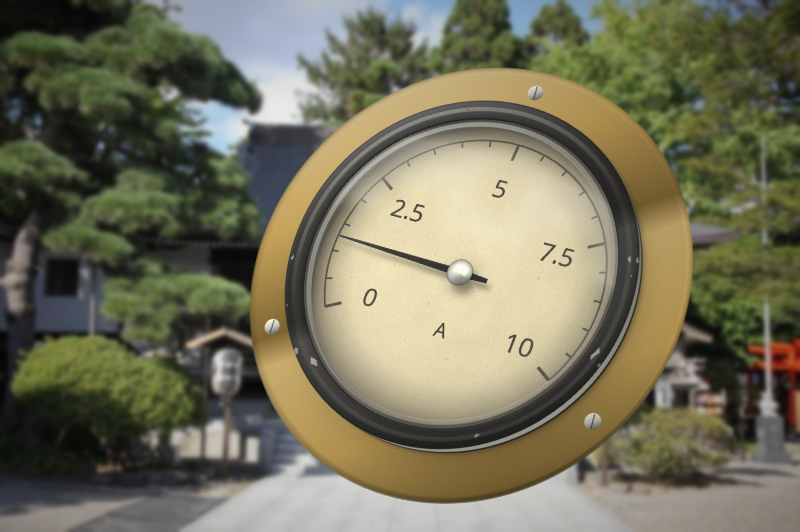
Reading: 1.25
